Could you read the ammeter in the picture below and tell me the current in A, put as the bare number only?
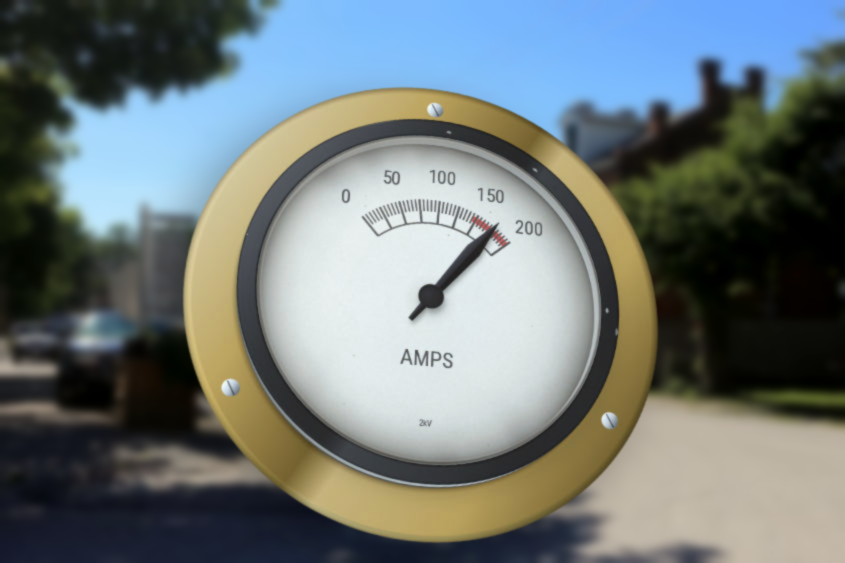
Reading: 175
